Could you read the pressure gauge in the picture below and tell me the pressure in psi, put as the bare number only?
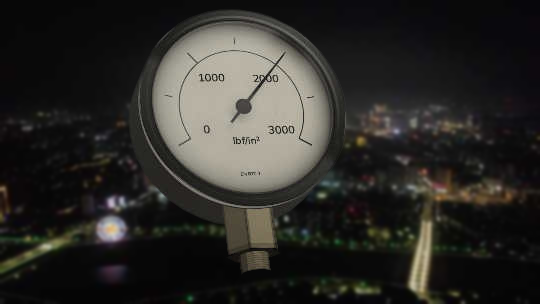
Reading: 2000
